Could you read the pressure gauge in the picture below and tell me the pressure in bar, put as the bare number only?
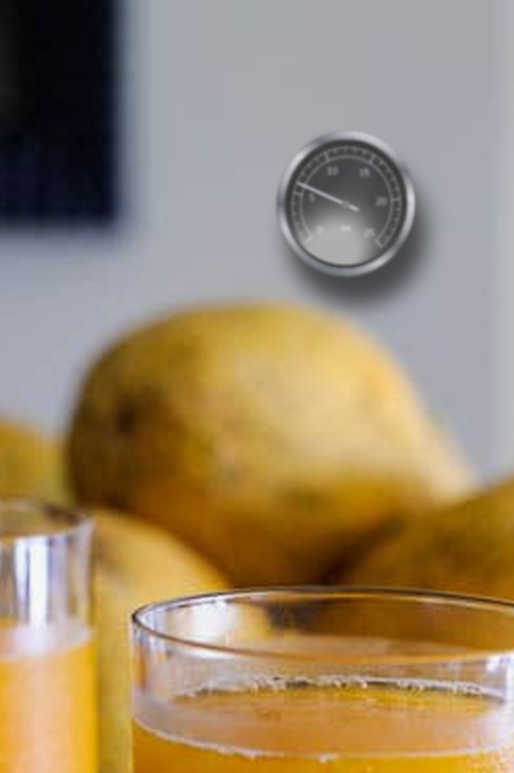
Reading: 6
